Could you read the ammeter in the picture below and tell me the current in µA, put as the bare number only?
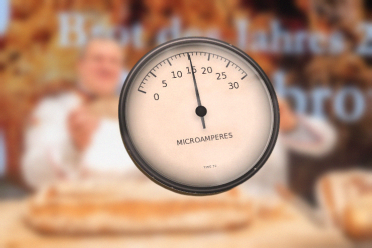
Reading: 15
